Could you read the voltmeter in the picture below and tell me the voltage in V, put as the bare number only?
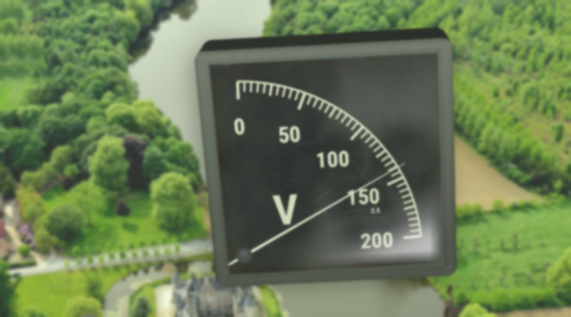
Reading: 140
